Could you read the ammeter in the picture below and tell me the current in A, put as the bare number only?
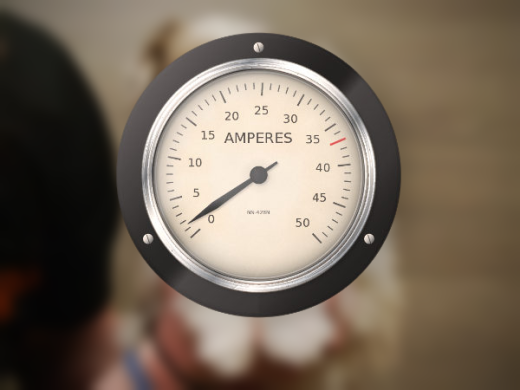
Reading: 1.5
